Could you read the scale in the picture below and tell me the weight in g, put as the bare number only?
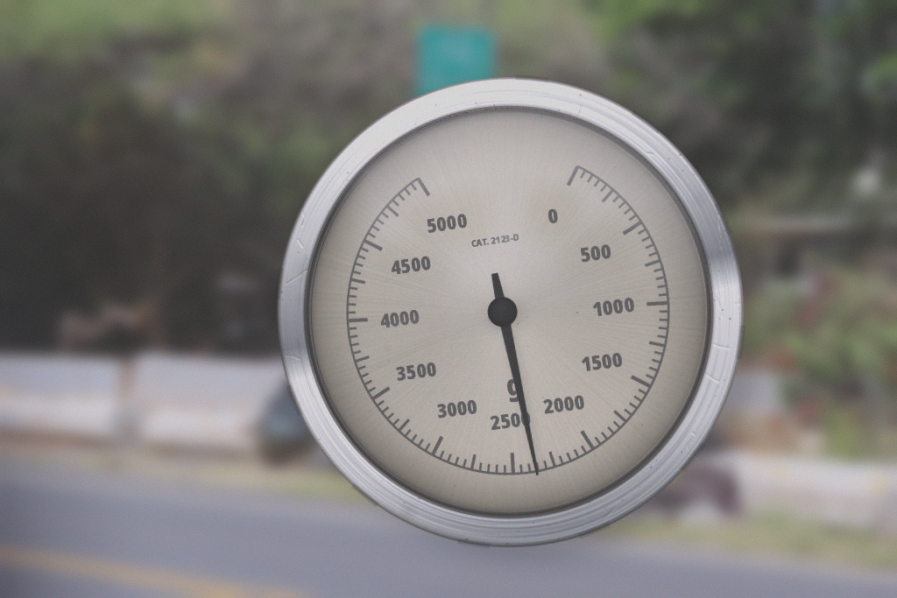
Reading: 2350
